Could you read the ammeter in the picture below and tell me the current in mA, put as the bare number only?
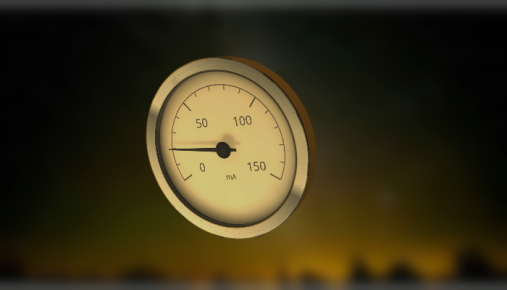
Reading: 20
